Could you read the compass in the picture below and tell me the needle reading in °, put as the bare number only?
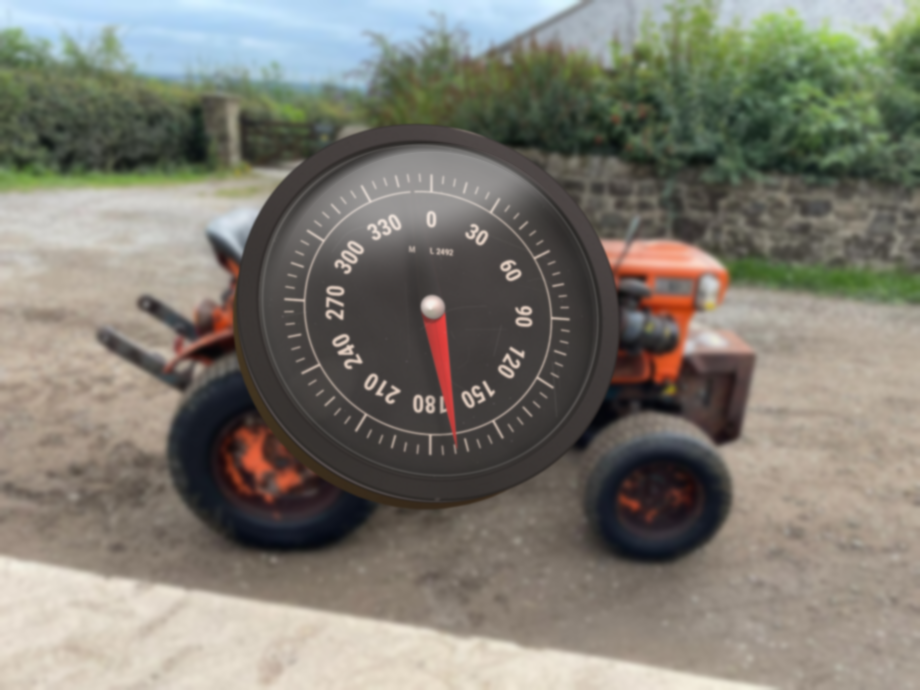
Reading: 170
